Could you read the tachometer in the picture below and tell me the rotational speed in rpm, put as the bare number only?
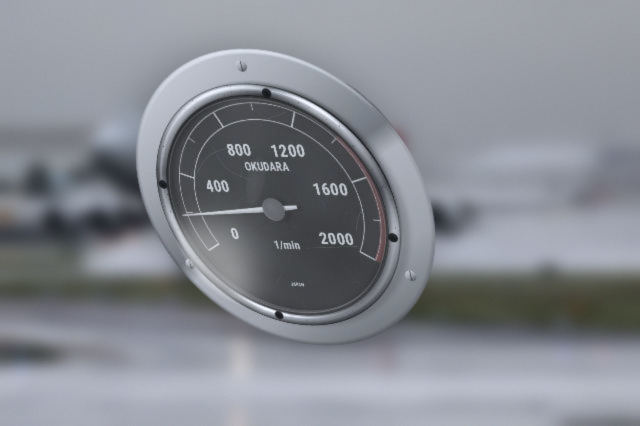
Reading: 200
